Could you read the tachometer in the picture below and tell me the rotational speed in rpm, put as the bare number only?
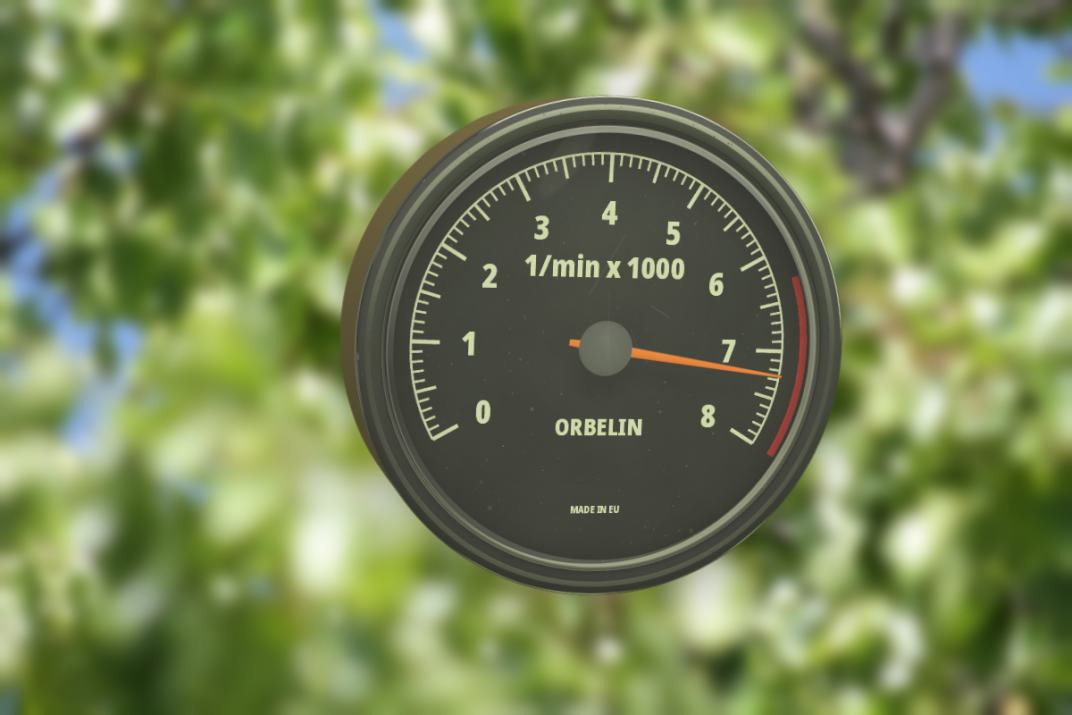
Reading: 7250
